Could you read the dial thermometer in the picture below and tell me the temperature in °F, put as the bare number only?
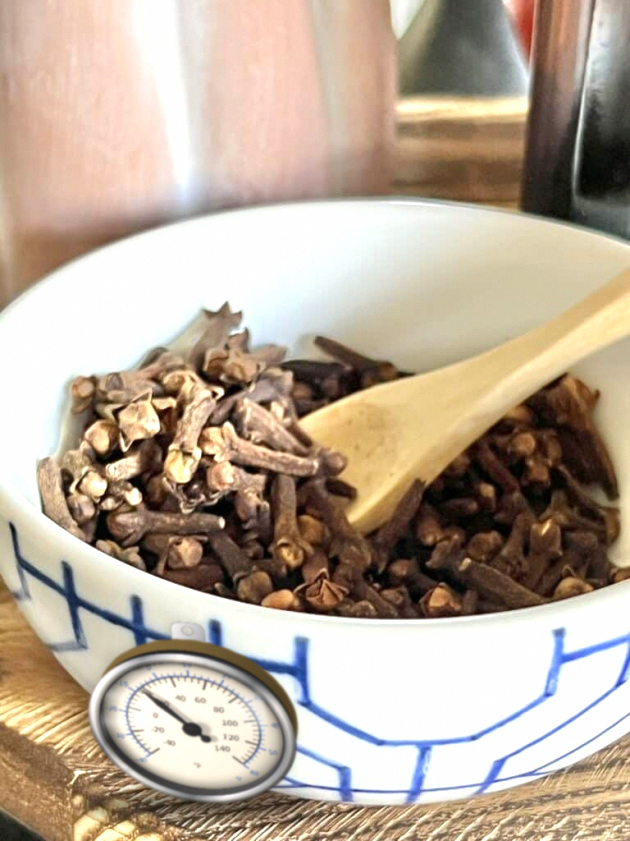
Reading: 20
